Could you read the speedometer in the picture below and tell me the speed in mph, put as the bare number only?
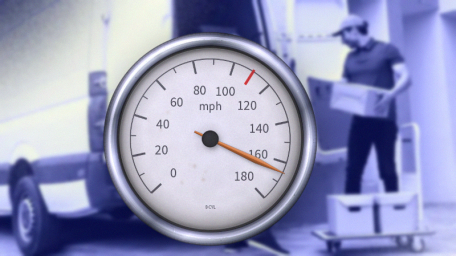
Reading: 165
